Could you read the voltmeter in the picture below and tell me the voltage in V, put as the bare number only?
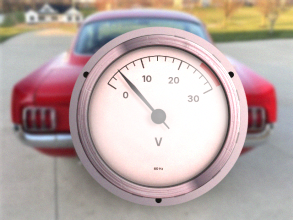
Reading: 4
